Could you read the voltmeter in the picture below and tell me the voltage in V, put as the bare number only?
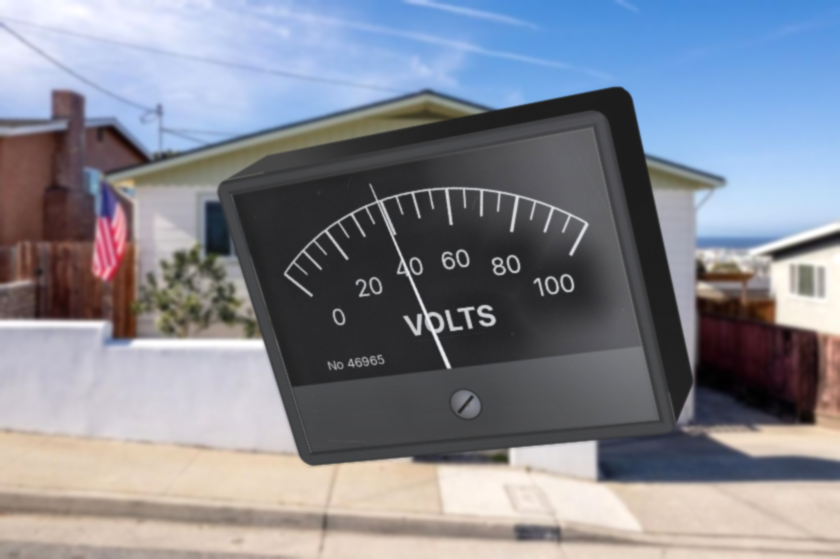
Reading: 40
